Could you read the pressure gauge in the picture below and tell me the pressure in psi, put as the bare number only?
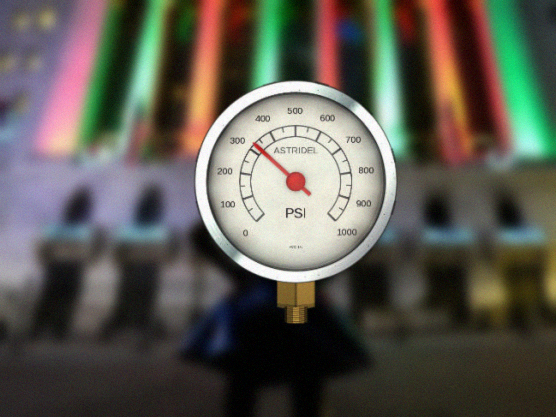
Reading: 325
